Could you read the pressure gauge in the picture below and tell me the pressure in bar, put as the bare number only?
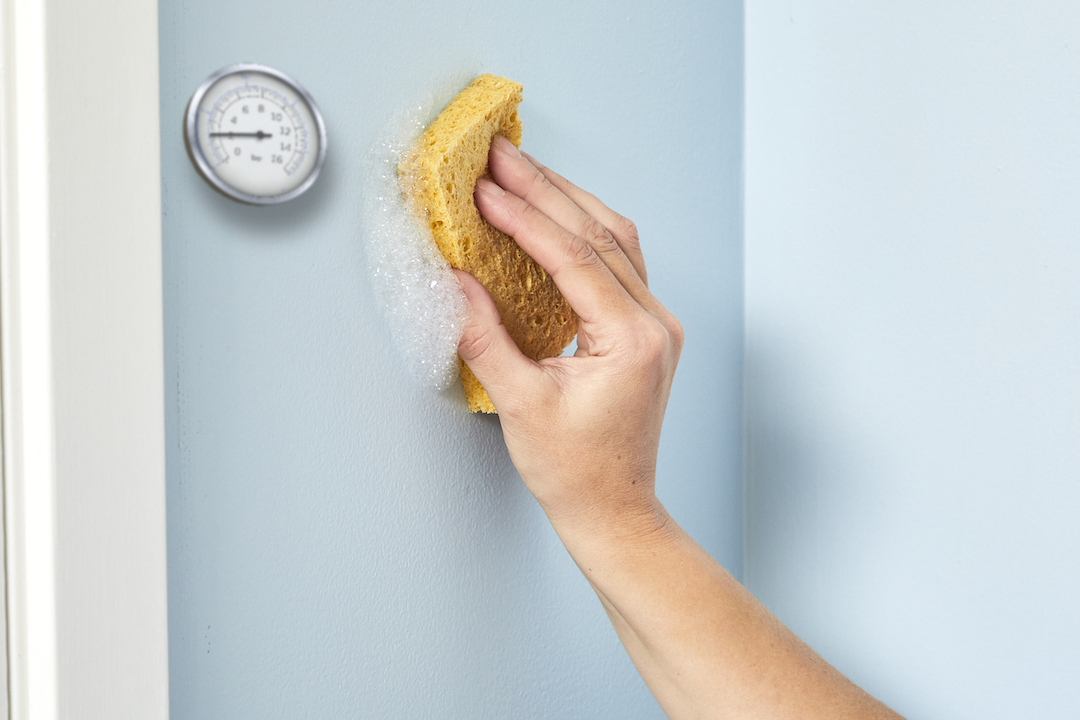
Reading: 2
